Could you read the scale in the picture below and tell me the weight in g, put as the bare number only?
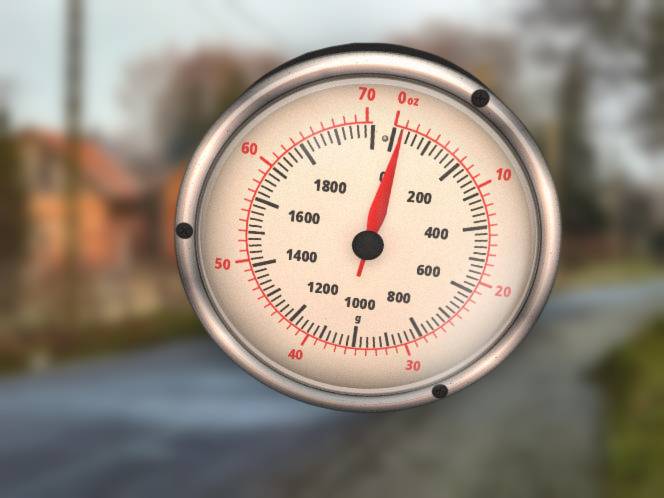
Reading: 20
